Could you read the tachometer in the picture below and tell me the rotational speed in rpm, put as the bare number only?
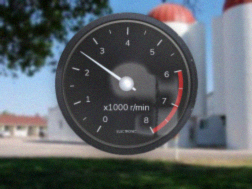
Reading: 2500
